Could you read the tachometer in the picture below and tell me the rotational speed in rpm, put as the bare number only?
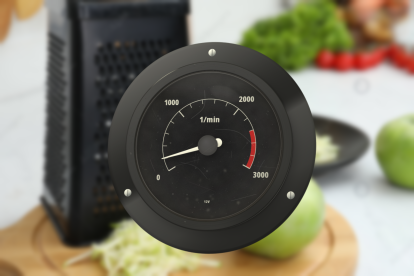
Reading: 200
